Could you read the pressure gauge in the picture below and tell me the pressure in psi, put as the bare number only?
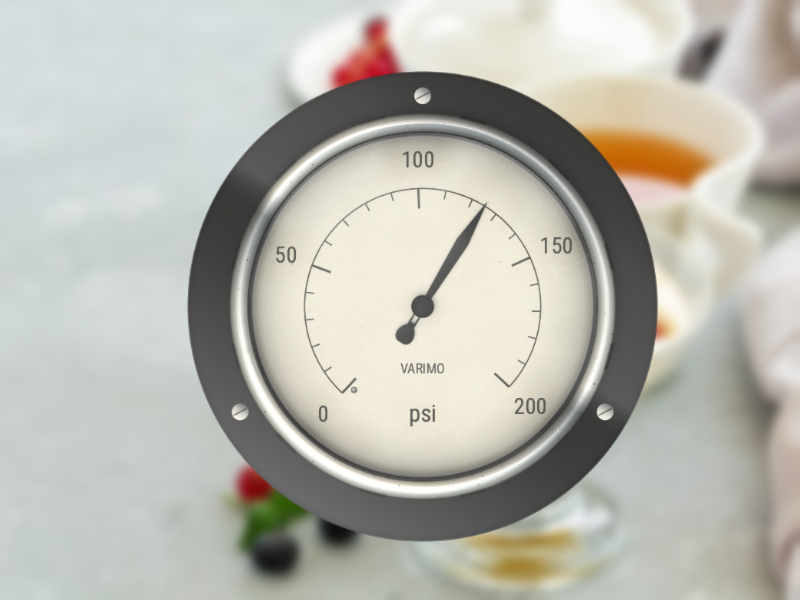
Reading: 125
